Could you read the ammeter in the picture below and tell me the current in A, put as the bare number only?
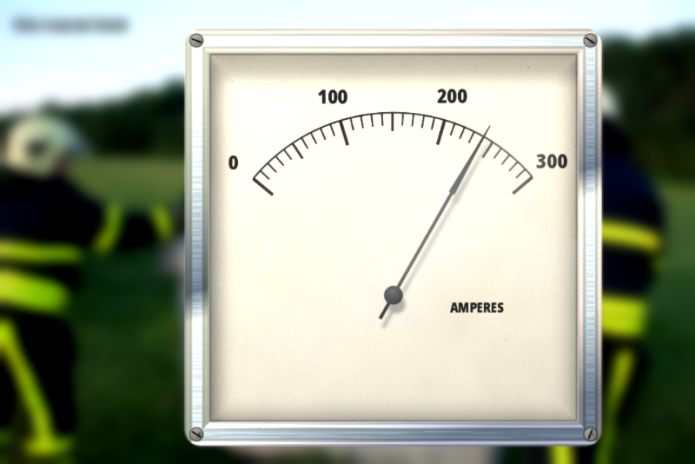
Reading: 240
